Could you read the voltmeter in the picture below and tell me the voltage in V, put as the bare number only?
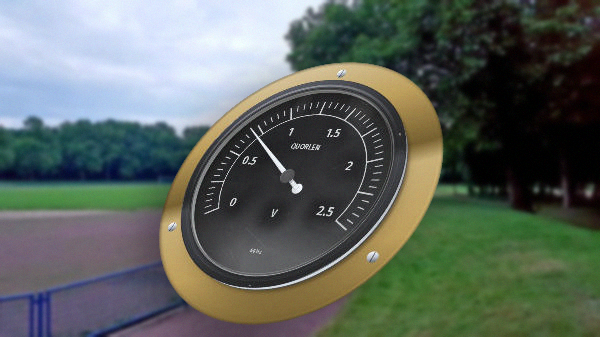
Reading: 0.7
